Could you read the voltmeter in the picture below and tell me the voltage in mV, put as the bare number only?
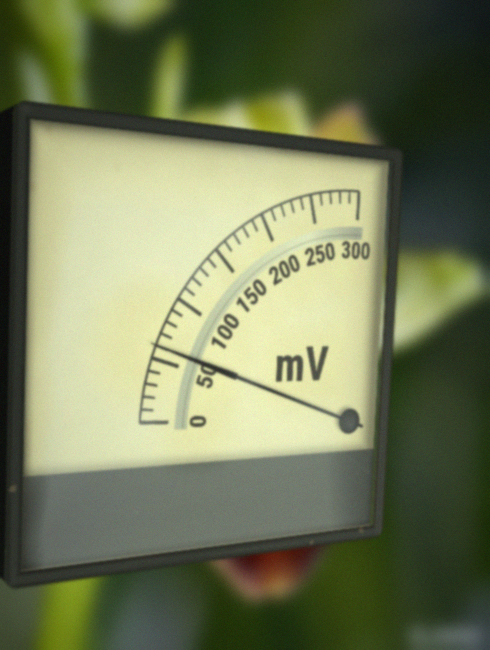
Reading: 60
